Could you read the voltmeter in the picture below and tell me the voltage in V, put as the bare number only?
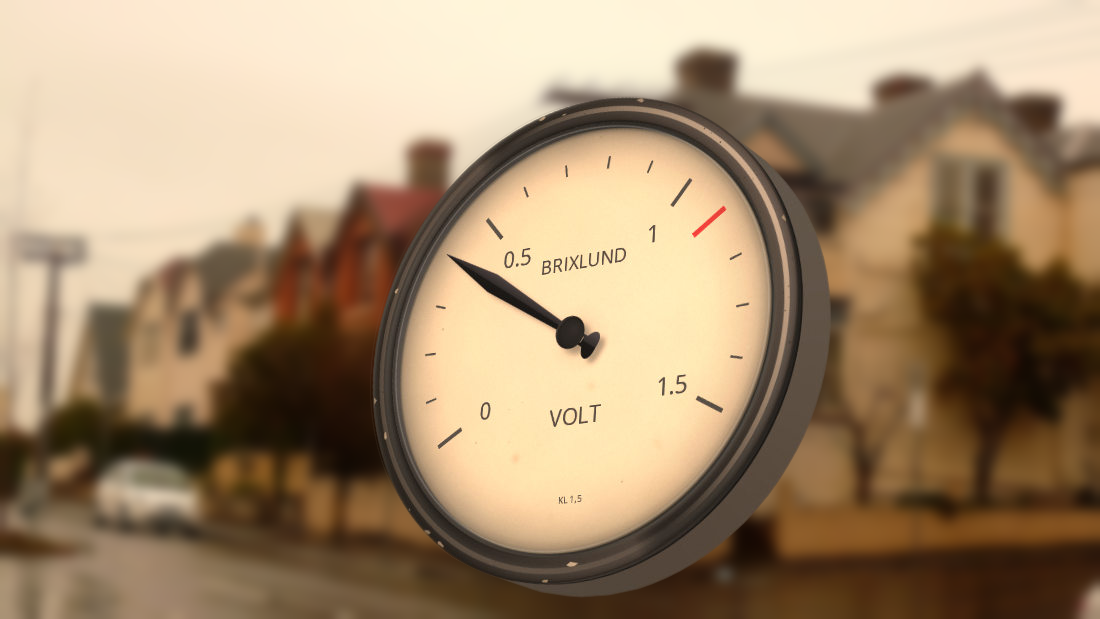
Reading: 0.4
